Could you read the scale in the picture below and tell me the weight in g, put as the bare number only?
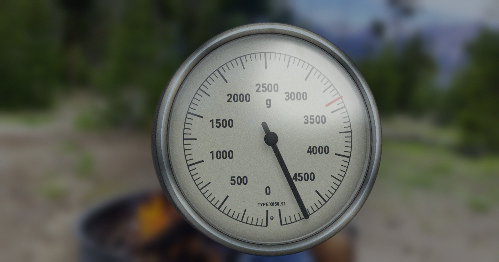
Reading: 4750
